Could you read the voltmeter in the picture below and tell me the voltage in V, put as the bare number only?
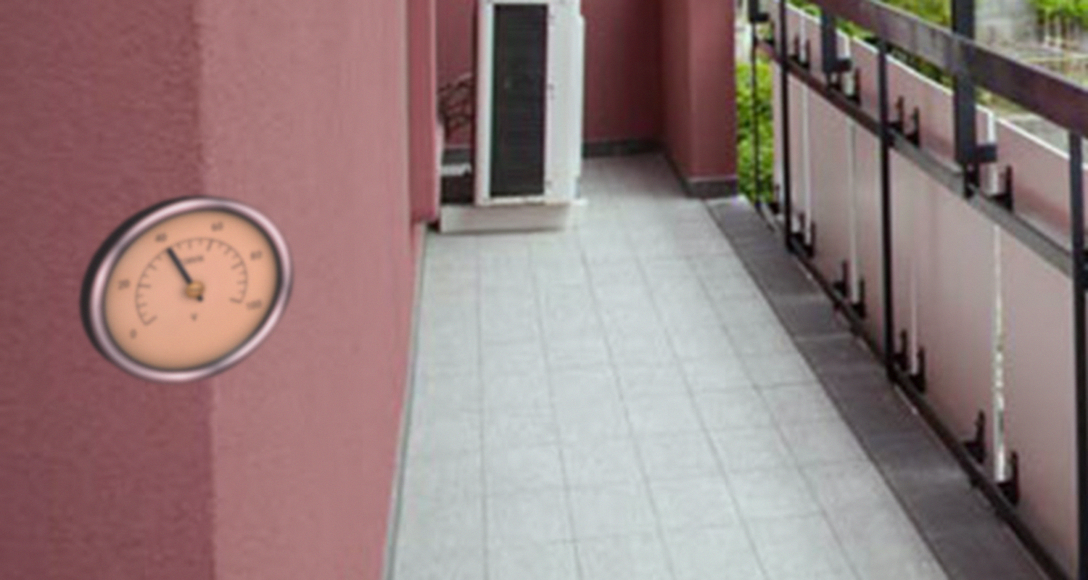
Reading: 40
